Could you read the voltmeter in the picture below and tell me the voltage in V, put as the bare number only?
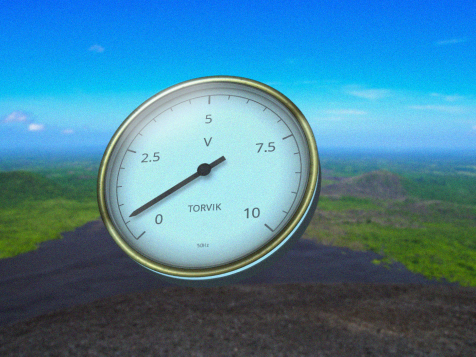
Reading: 0.5
